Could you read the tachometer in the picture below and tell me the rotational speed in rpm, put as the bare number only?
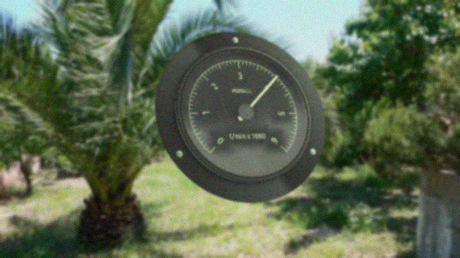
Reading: 4000
